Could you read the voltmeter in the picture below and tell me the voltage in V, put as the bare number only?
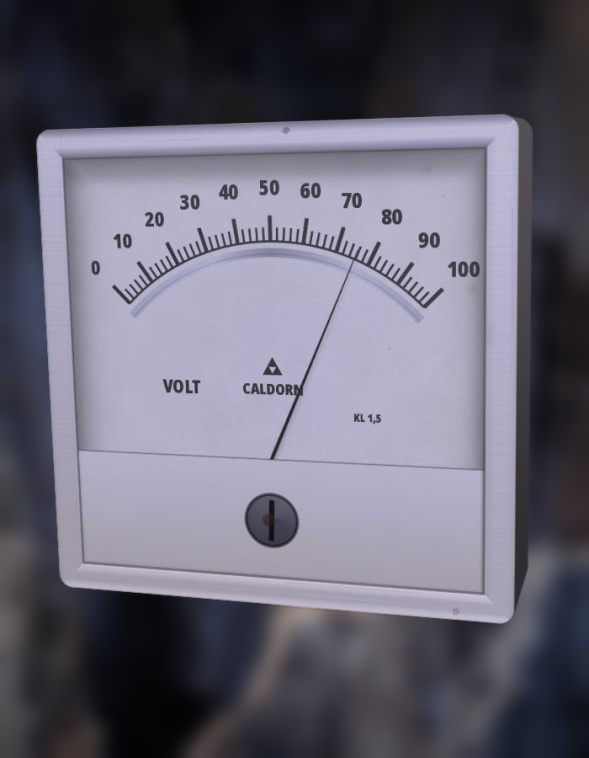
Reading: 76
